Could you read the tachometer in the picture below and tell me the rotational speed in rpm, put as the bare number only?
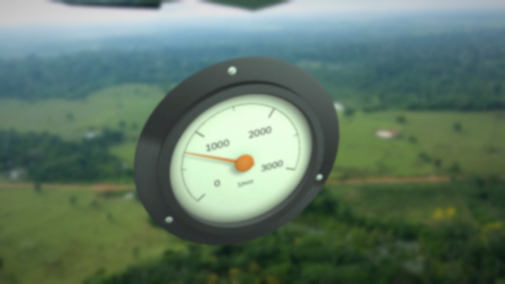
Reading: 750
